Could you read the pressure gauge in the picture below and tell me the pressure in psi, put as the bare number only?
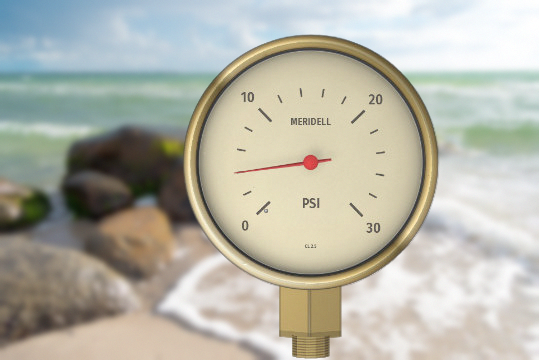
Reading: 4
